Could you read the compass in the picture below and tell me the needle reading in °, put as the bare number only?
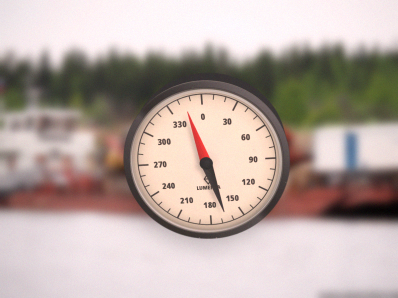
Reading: 345
